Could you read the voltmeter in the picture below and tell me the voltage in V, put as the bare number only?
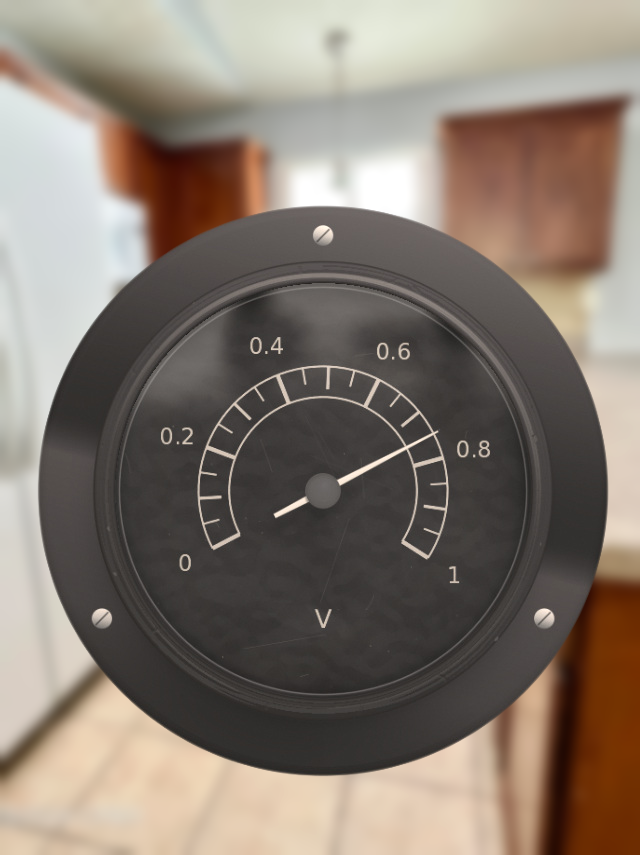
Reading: 0.75
